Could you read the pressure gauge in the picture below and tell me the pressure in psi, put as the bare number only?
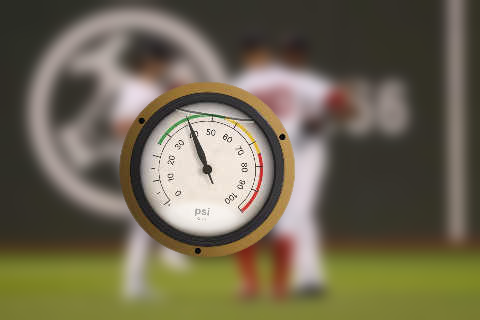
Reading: 40
